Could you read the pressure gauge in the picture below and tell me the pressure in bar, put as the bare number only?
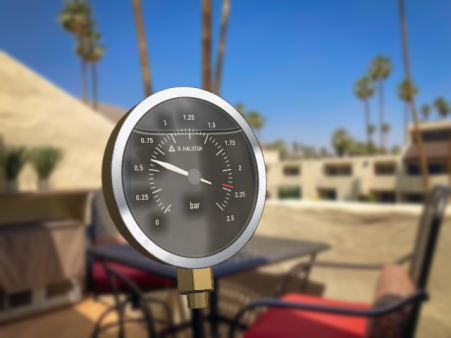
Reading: 0.6
